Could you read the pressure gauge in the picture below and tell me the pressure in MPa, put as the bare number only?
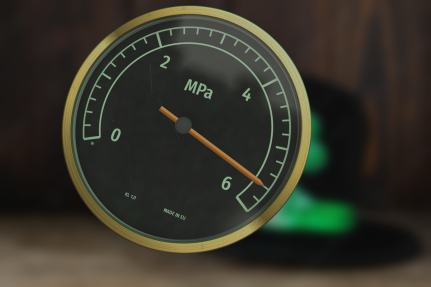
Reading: 5.6
